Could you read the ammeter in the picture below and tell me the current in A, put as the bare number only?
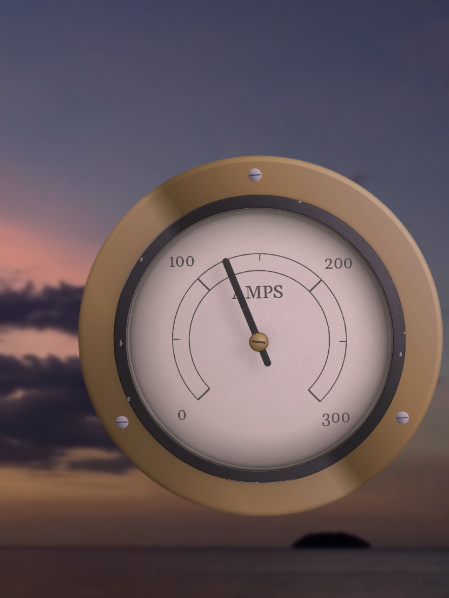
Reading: 125
